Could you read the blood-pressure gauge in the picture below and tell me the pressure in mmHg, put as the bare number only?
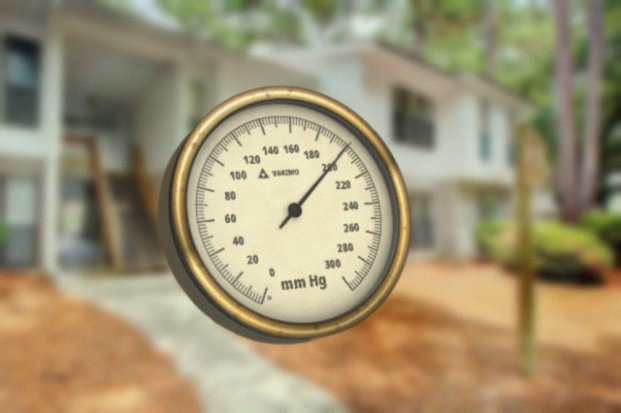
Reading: 200
